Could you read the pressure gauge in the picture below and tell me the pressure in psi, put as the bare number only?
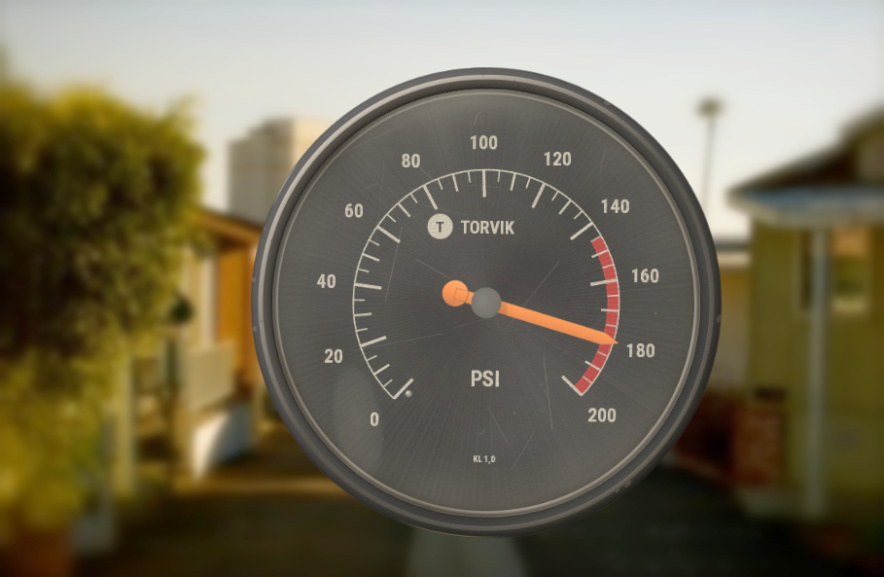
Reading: 180
